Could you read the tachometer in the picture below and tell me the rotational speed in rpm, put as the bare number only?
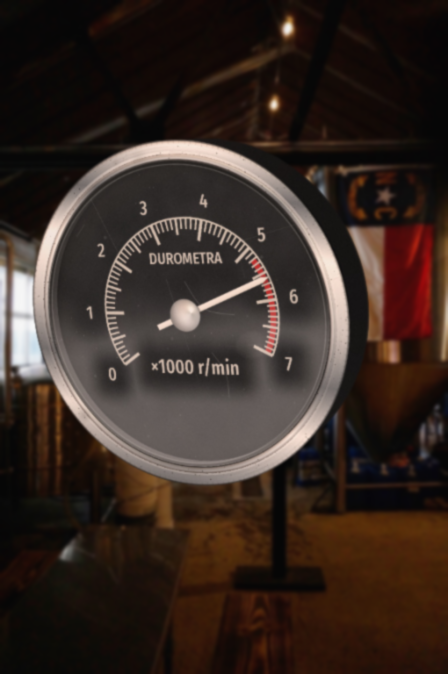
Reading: 5600
